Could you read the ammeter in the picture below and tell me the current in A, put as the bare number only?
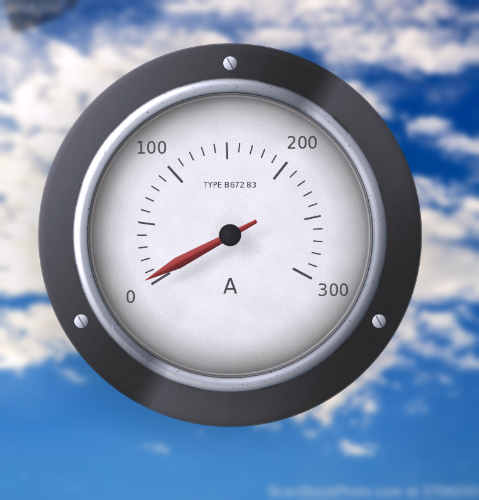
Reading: 5
